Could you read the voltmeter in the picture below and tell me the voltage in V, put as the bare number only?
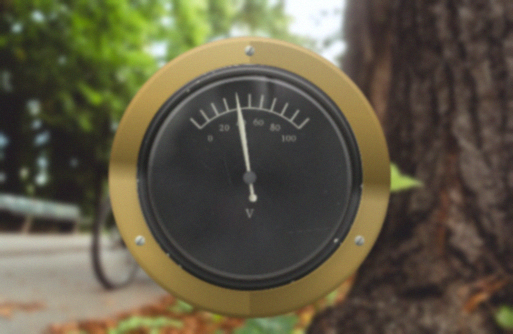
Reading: 40
